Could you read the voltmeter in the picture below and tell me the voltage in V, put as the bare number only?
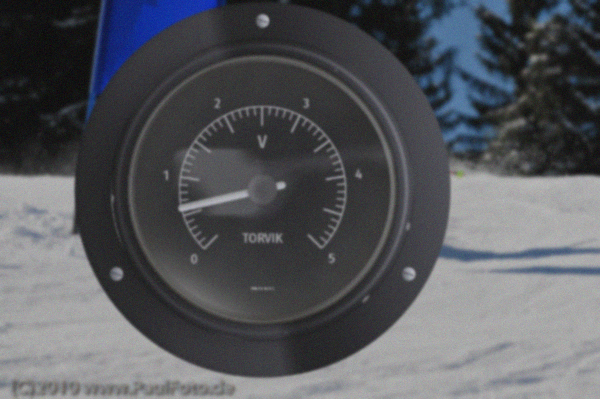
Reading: 0.6
